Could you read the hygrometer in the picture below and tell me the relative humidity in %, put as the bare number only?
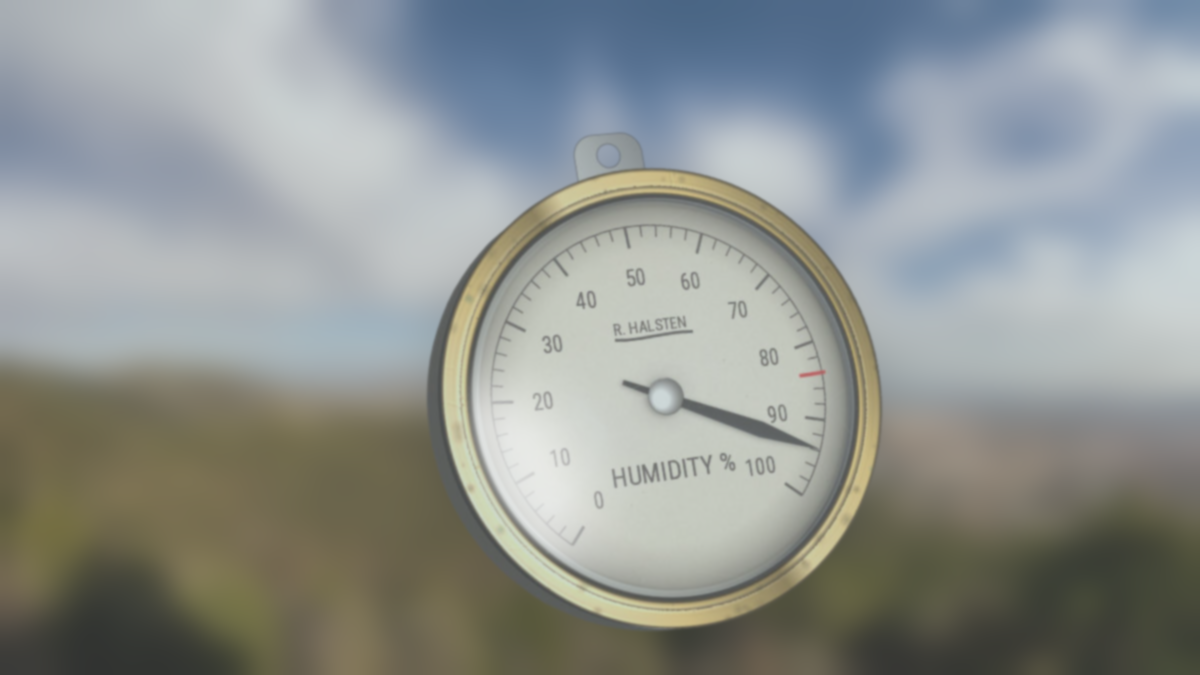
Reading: 94
